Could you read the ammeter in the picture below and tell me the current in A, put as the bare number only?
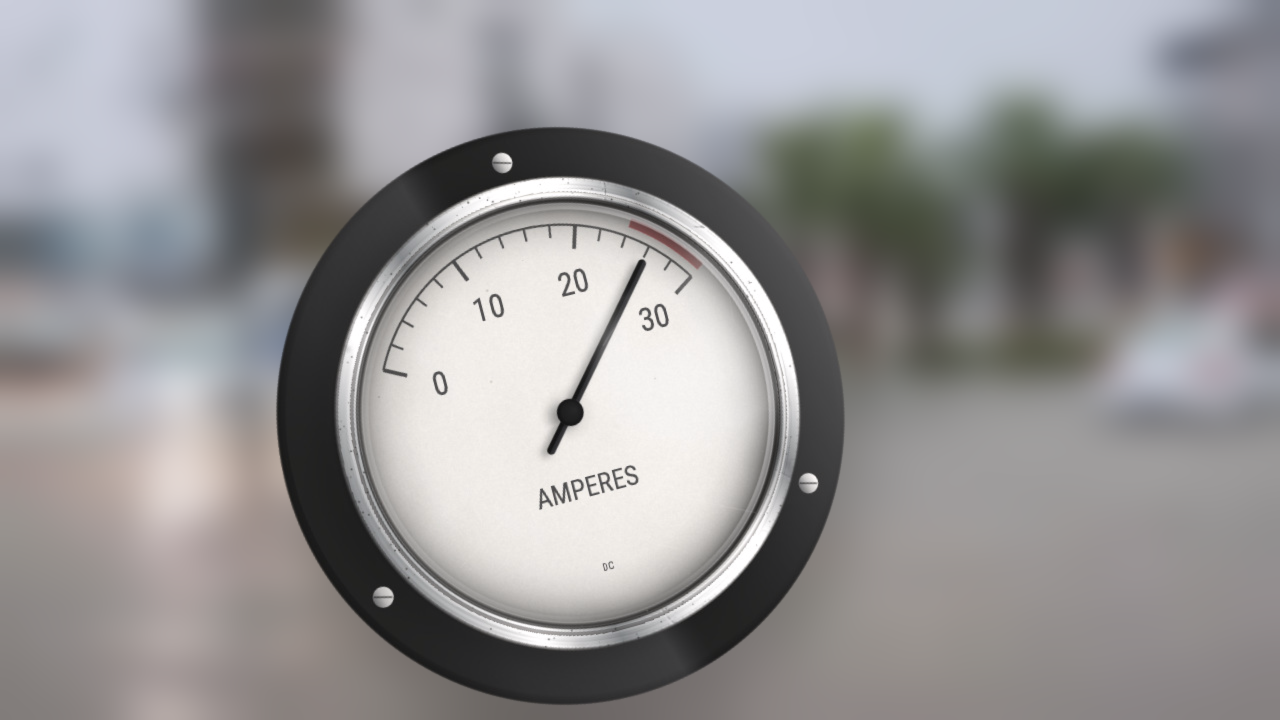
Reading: 26
